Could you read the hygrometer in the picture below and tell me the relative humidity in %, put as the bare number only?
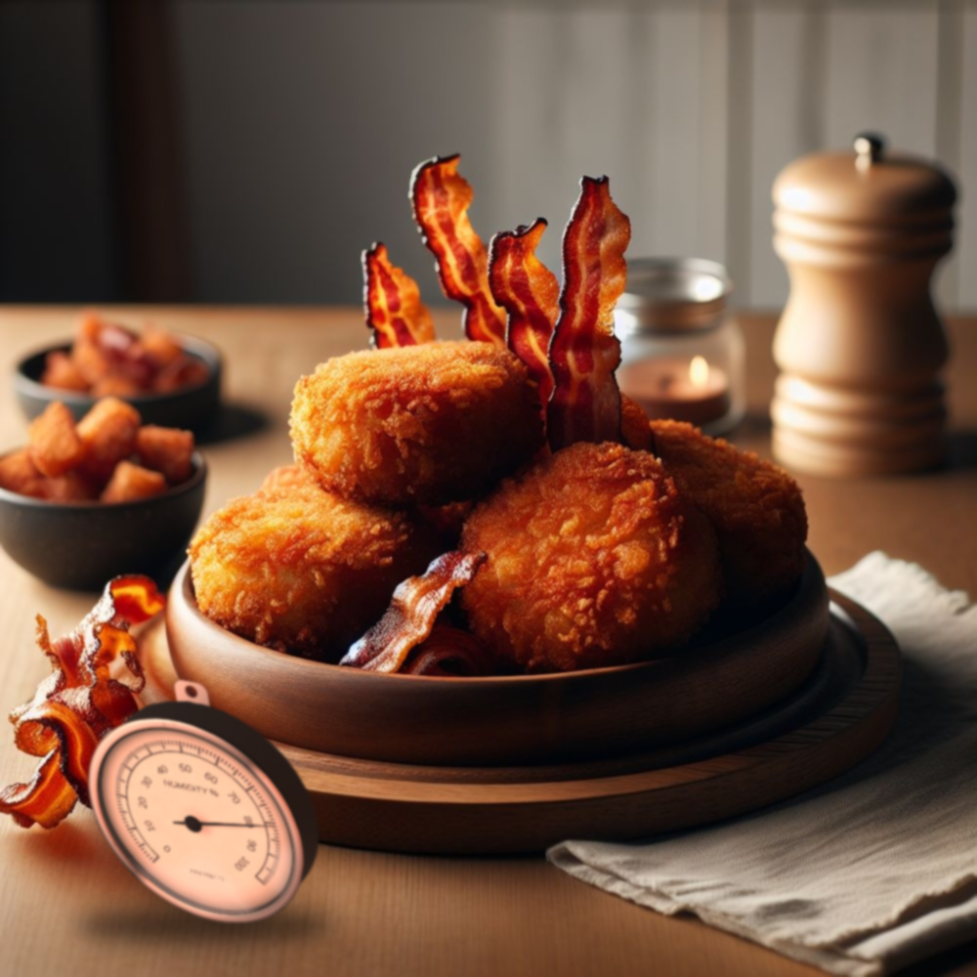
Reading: 80
